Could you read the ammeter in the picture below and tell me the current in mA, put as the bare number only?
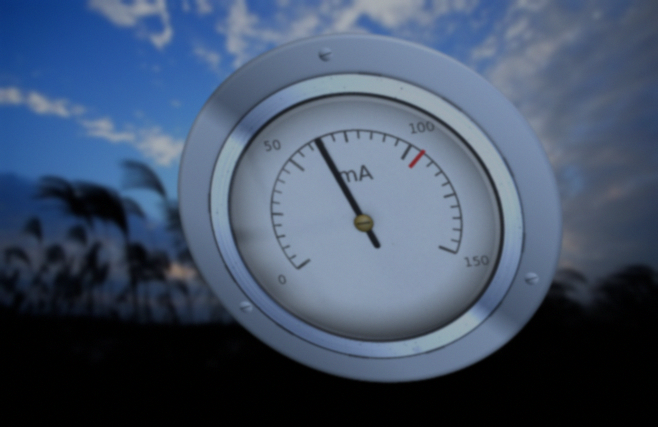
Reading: 65
